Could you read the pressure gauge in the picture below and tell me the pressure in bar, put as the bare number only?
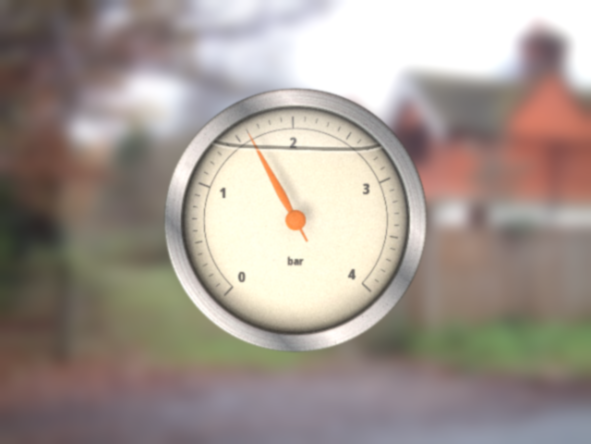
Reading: 1.6
